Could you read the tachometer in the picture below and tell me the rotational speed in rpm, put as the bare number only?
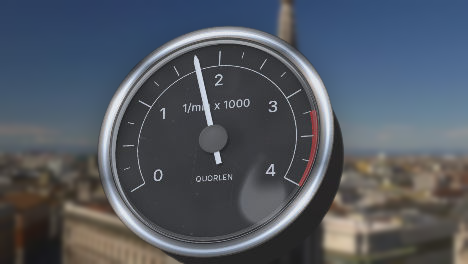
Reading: 1750
